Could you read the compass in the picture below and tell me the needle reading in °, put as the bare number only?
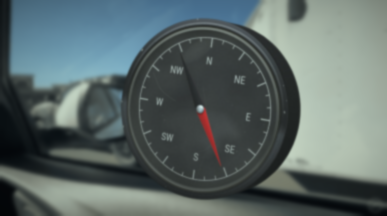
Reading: 150
